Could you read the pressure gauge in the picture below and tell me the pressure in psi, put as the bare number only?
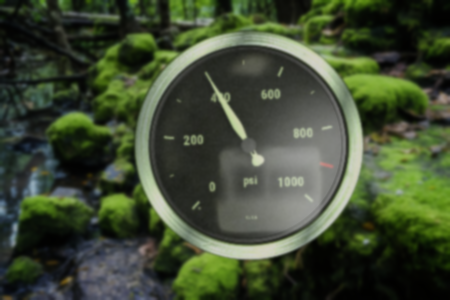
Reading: 400
